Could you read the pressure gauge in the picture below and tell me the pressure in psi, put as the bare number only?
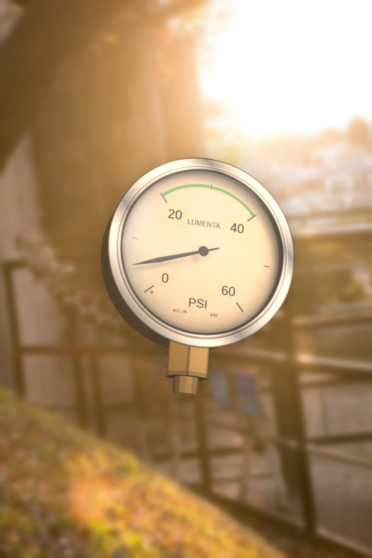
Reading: 5
